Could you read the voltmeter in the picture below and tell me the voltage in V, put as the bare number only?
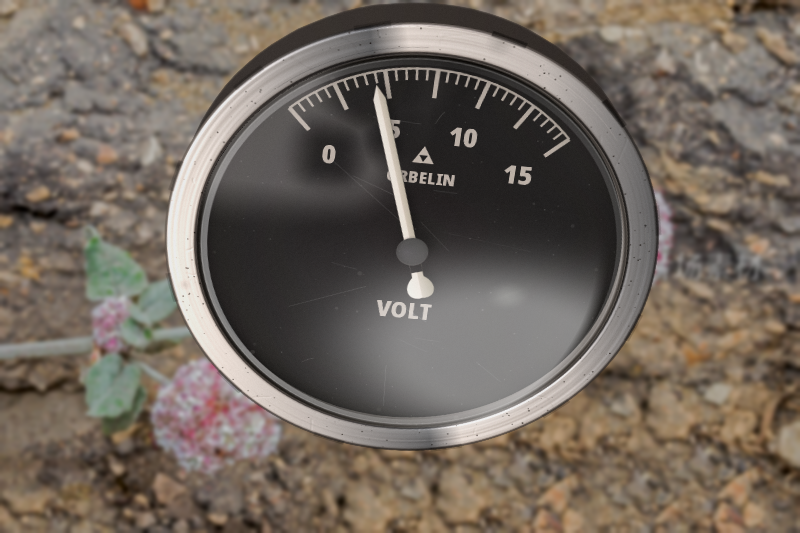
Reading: 4.5
